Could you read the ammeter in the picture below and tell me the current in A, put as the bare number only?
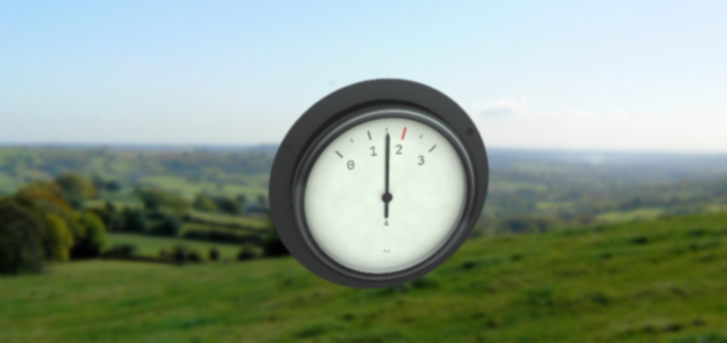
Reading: 1.5
